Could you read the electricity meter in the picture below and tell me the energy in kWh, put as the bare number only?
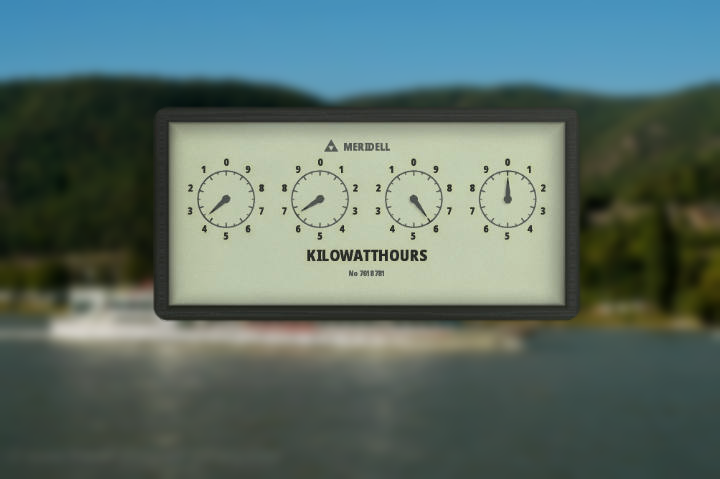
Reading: 3660
